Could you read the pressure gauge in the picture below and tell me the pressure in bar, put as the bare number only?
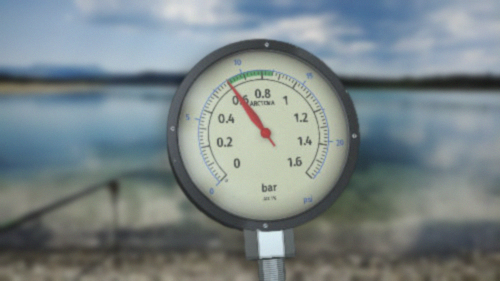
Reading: 0.6
